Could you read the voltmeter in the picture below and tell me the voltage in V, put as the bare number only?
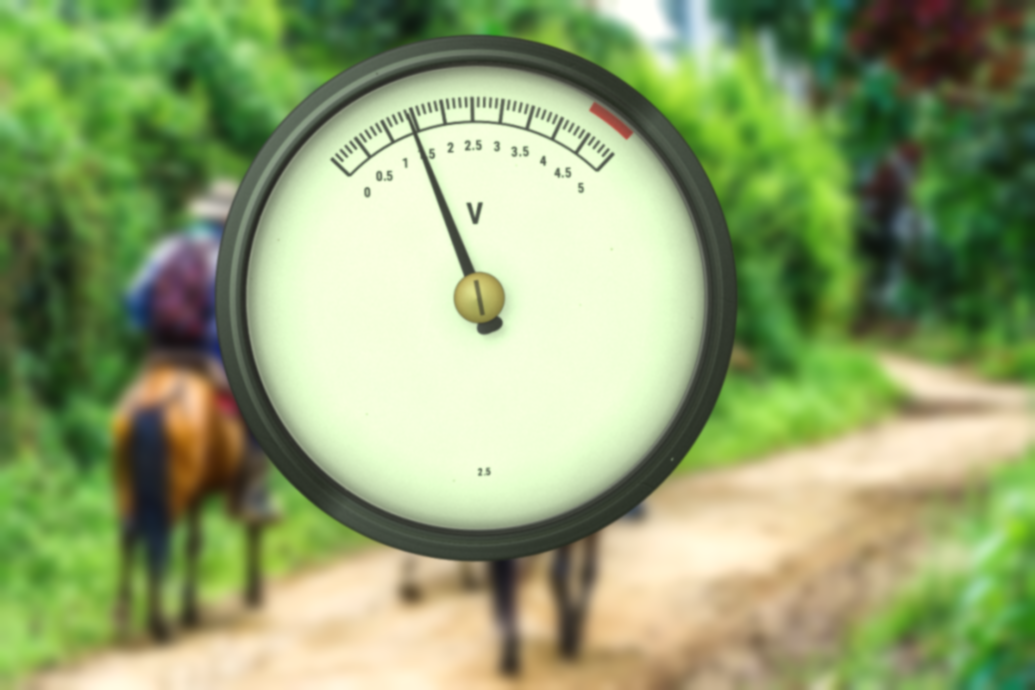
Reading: 1.4
